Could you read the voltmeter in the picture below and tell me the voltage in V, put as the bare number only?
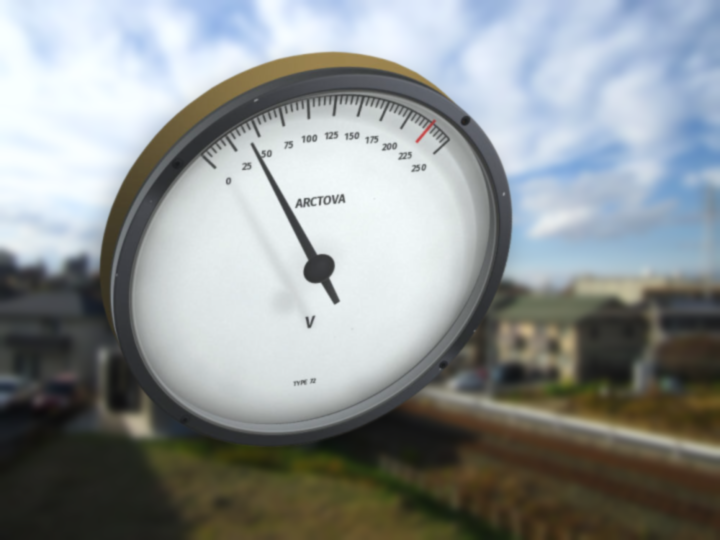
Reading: 40
